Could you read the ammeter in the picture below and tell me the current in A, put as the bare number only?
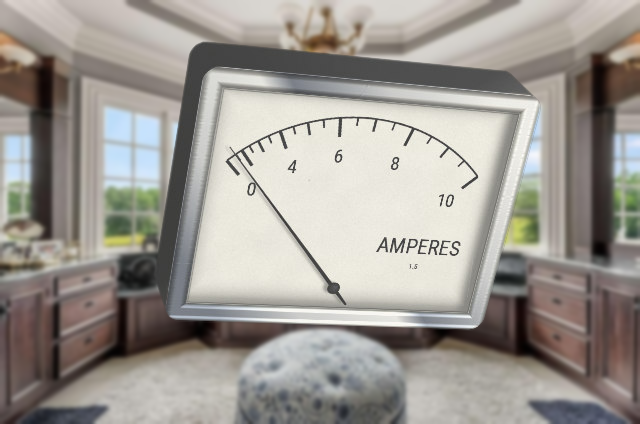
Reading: 1.5
